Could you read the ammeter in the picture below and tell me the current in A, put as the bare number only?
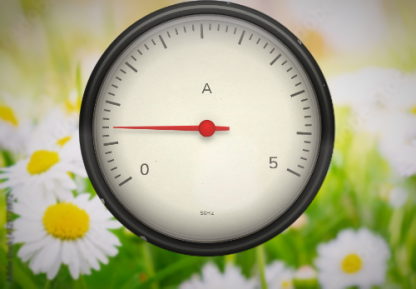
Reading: 0.7
